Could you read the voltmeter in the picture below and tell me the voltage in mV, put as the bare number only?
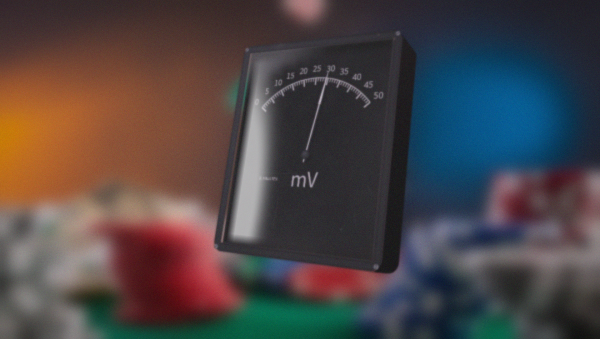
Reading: 30
